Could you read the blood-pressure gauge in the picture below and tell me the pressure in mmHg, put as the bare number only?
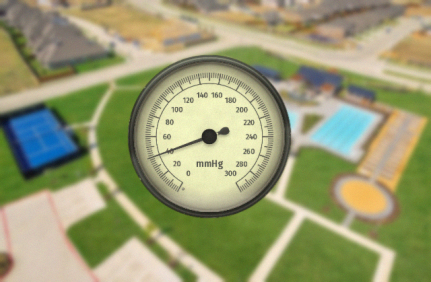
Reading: 40
